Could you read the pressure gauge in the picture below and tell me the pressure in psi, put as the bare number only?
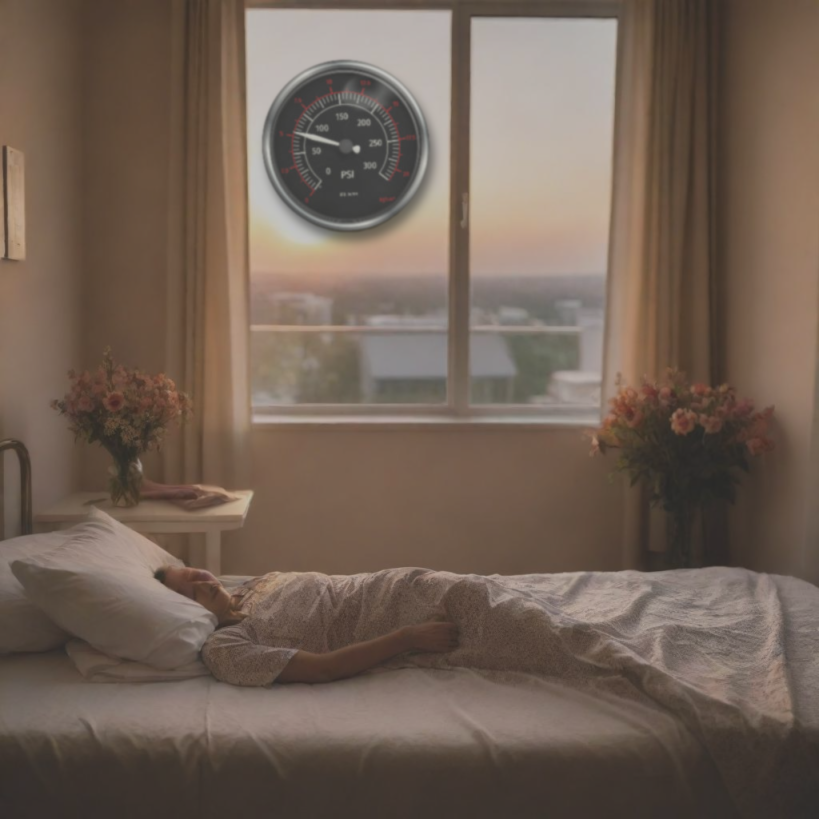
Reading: 75
